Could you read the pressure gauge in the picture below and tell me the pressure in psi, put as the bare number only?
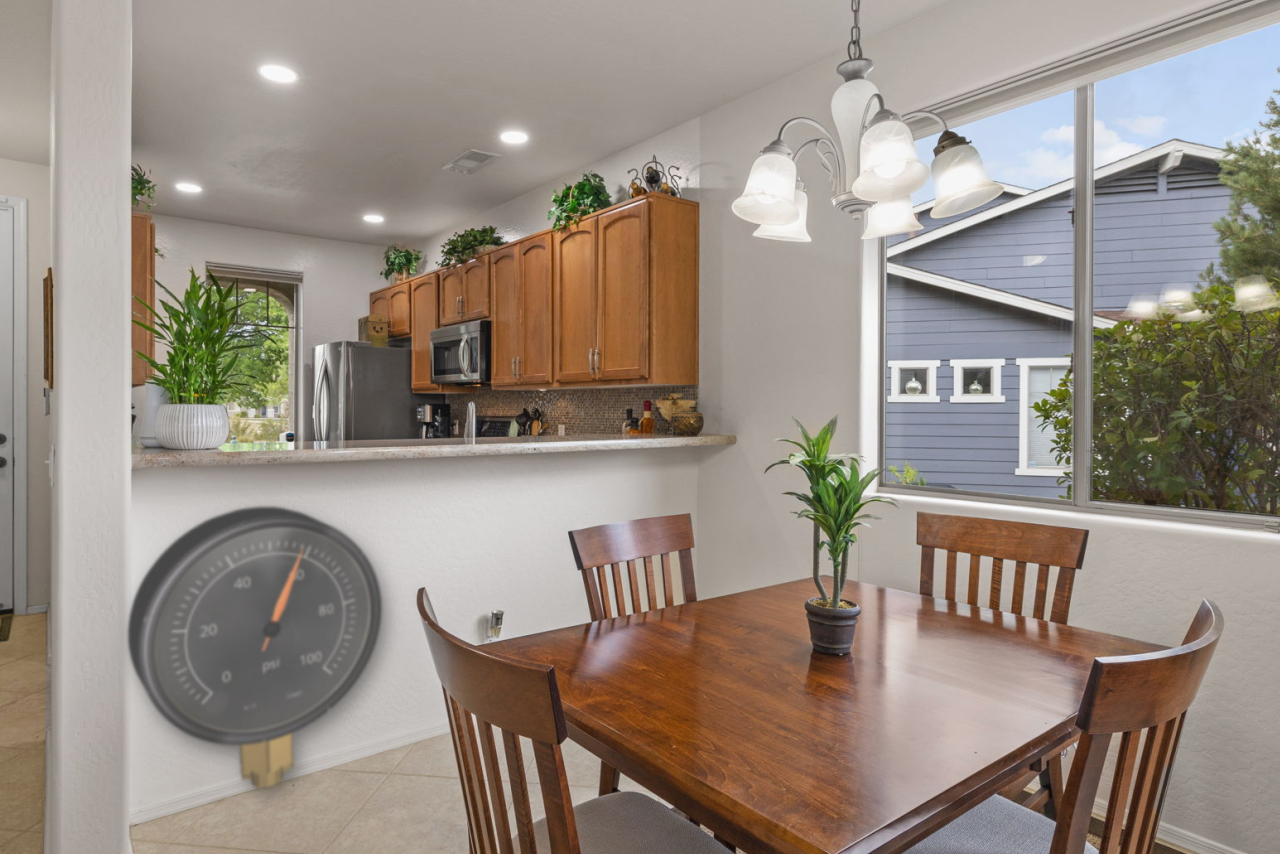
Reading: 58
